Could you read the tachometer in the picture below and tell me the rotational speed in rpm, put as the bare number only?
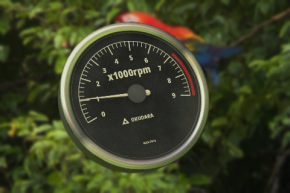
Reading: 1000
